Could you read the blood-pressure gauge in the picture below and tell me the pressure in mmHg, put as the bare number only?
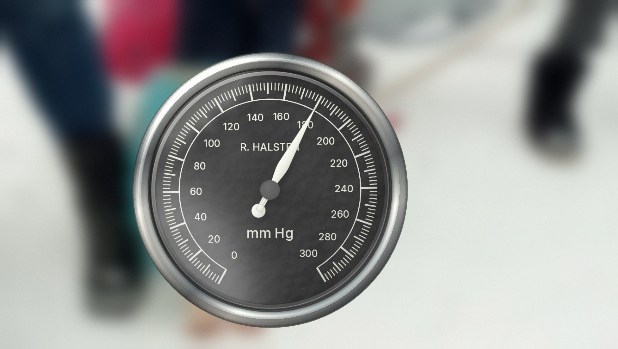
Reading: 180
